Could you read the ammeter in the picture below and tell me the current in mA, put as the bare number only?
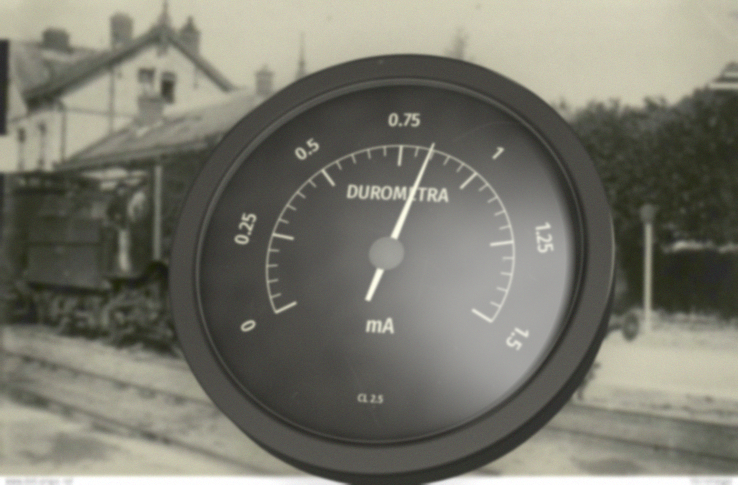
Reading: 0.85
